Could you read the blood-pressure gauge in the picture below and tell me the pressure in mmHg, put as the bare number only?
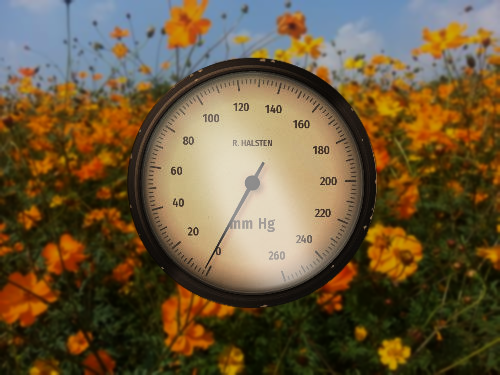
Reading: 2
